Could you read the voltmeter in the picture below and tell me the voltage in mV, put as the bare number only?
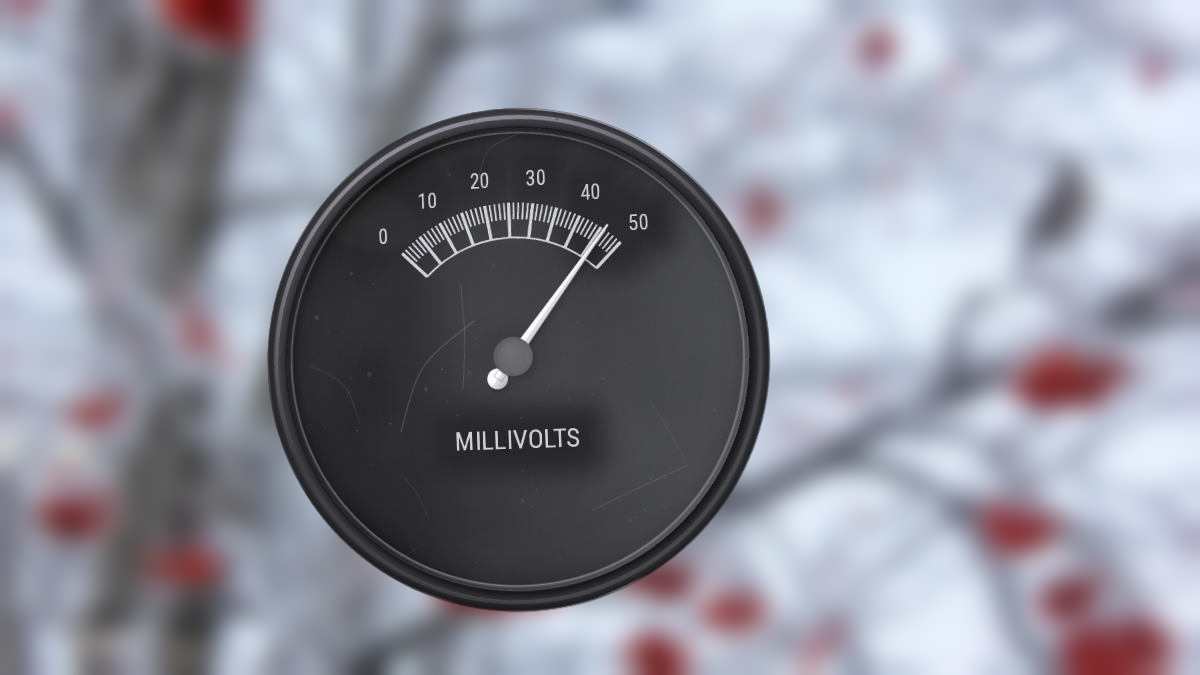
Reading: 46
